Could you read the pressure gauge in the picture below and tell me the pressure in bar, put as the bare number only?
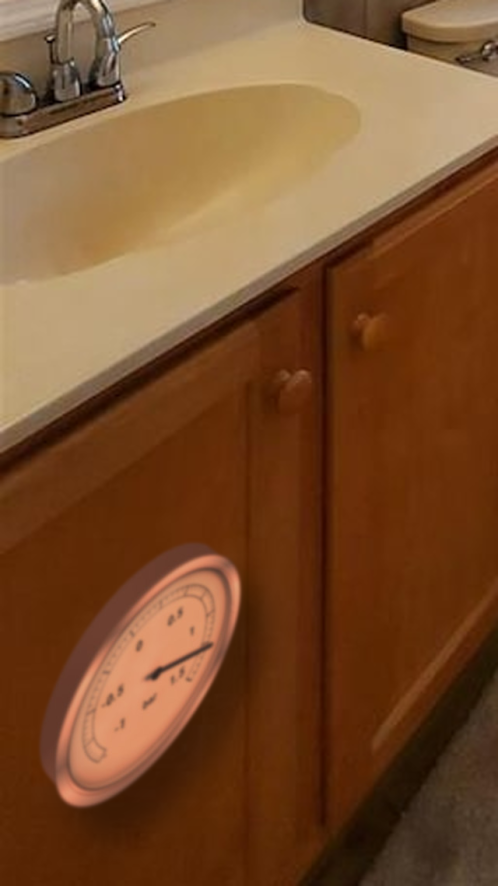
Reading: 1.25
